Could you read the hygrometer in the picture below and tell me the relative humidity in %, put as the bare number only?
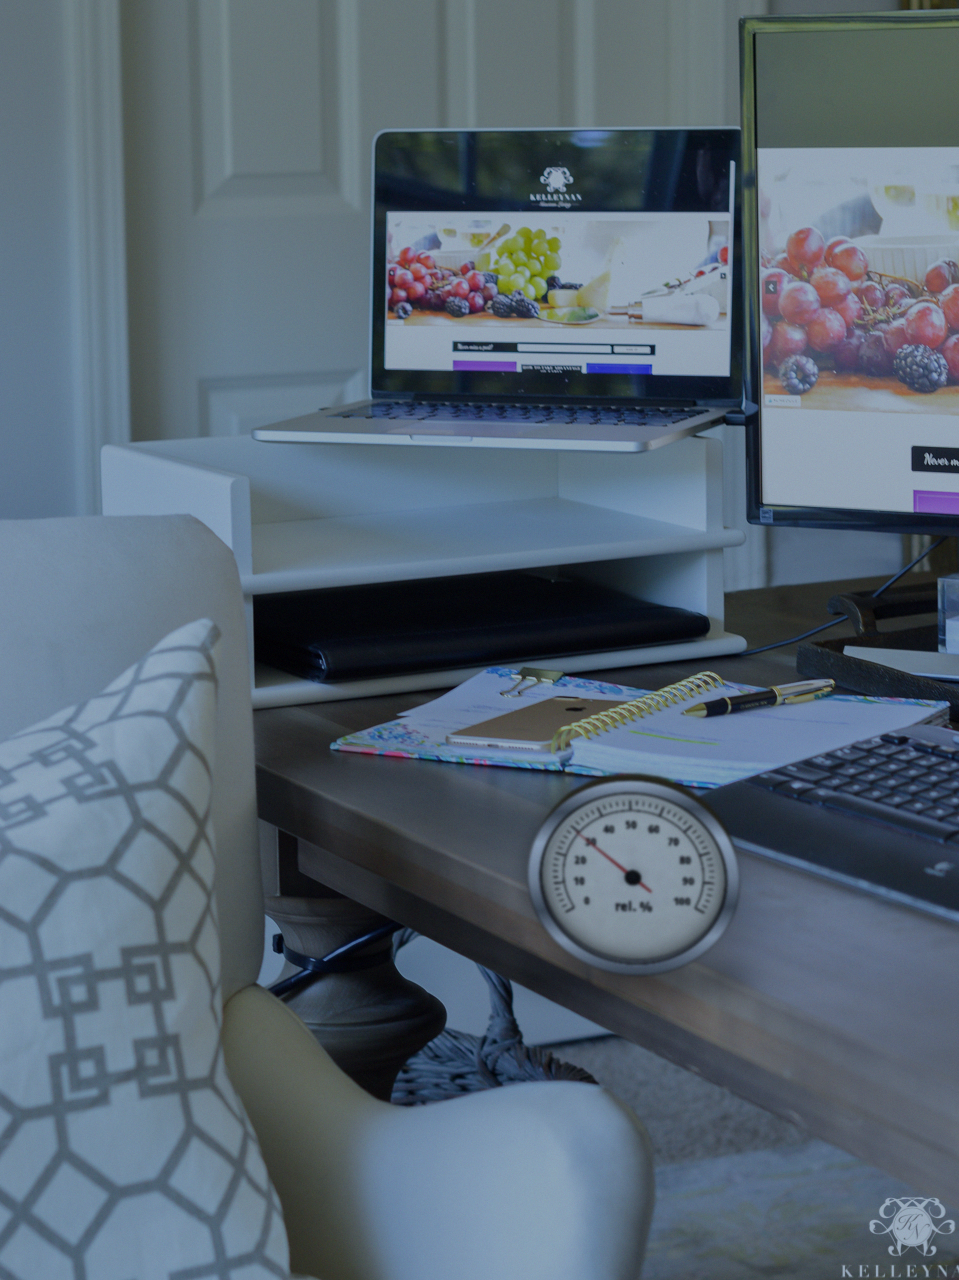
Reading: 30
